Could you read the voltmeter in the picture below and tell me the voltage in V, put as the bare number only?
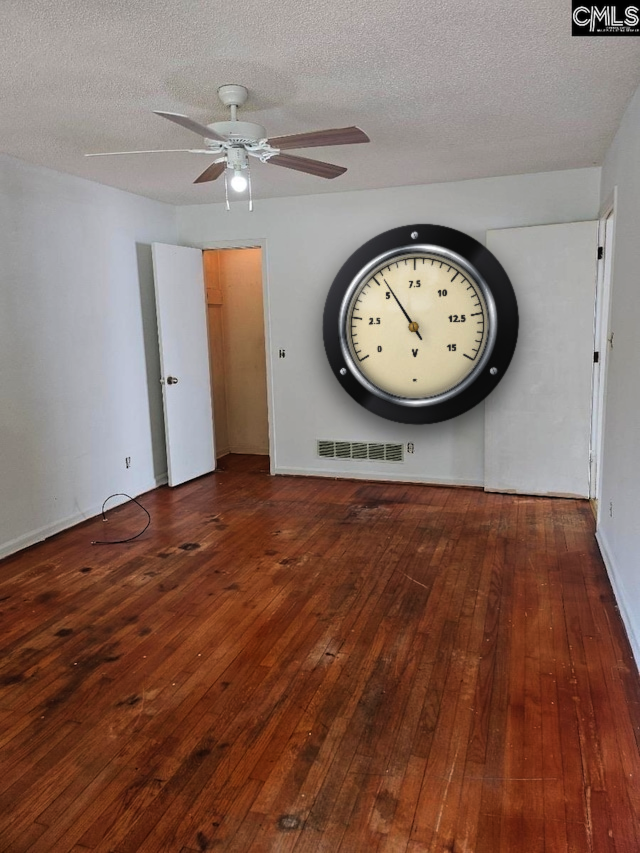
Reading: 5.5
